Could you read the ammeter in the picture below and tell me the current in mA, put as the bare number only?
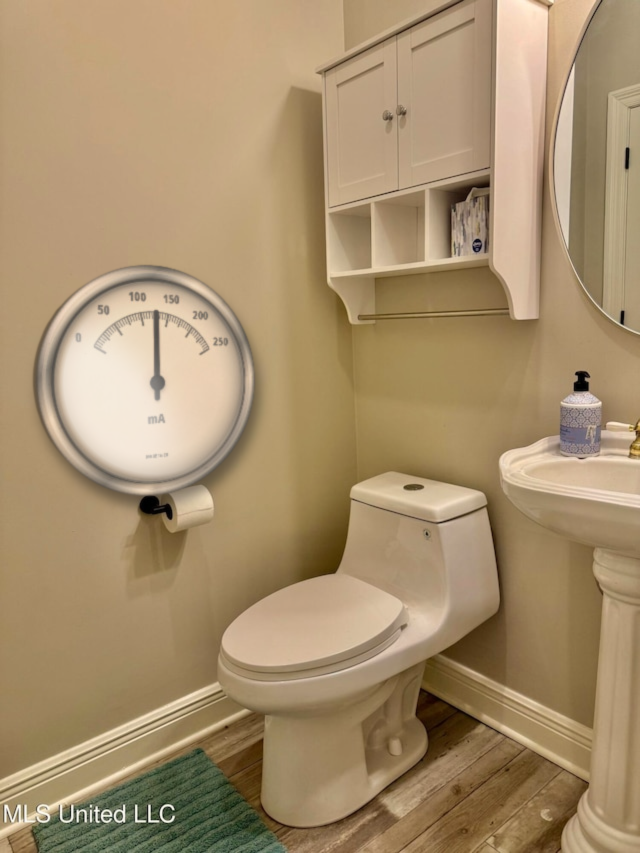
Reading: 125
